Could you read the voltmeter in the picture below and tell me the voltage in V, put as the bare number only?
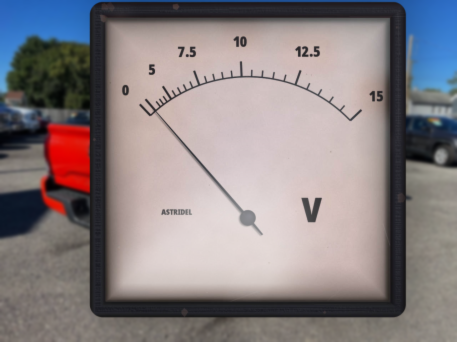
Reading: 2.5
